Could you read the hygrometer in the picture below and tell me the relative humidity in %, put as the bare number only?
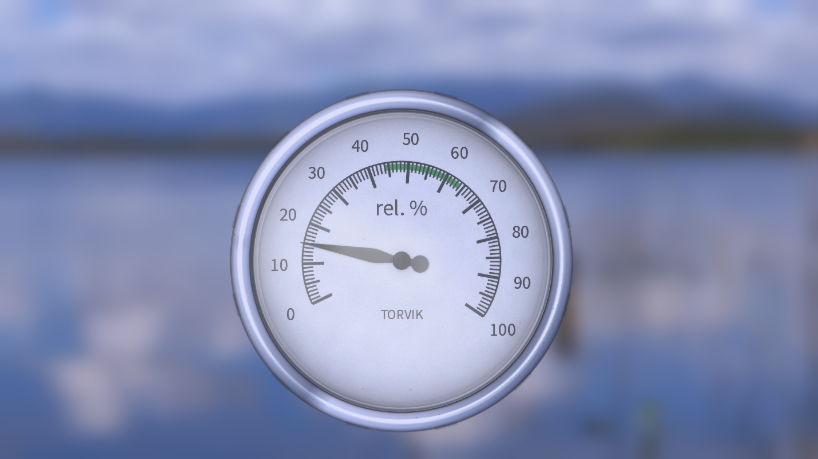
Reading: 15
